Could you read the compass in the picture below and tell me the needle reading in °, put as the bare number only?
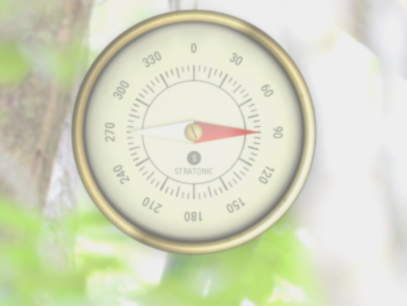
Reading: 90
